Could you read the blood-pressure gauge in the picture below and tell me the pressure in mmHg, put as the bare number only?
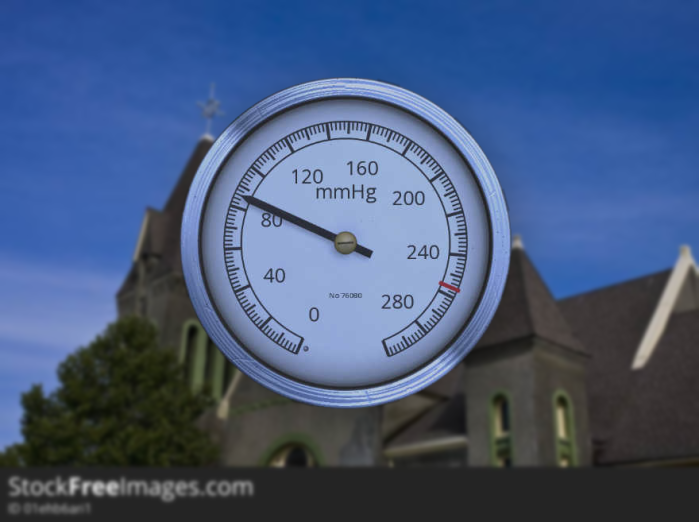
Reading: 86
